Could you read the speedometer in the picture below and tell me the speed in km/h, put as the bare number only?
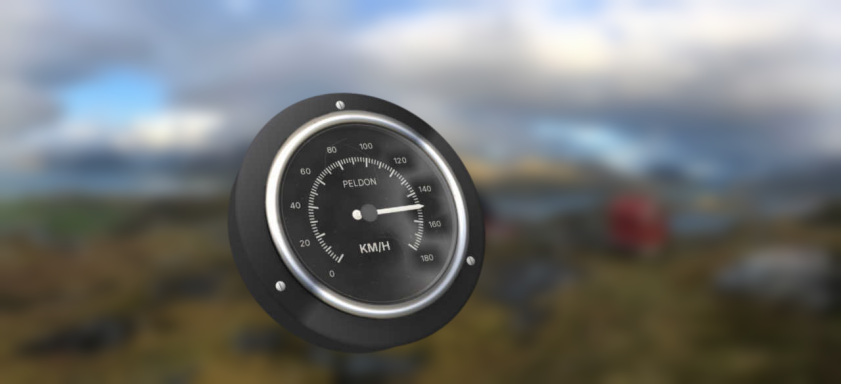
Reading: 150
